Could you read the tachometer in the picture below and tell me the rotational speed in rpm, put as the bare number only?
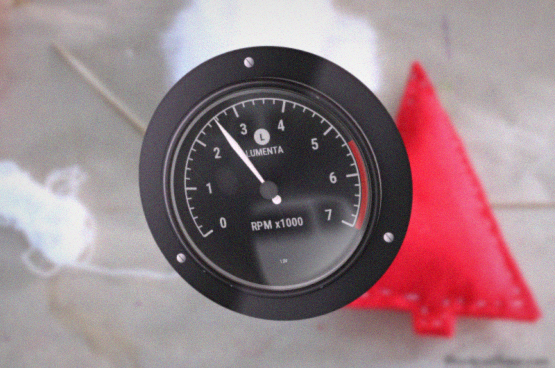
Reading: 2600
